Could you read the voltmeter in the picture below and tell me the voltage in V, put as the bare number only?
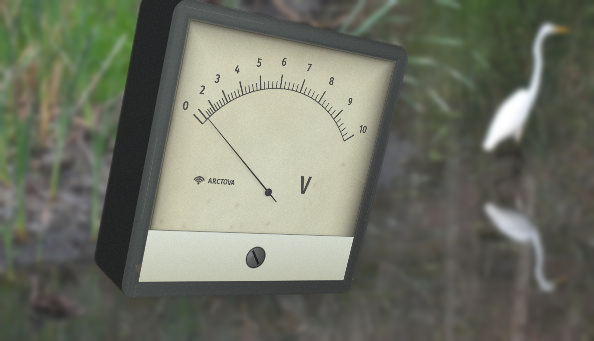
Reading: 1
